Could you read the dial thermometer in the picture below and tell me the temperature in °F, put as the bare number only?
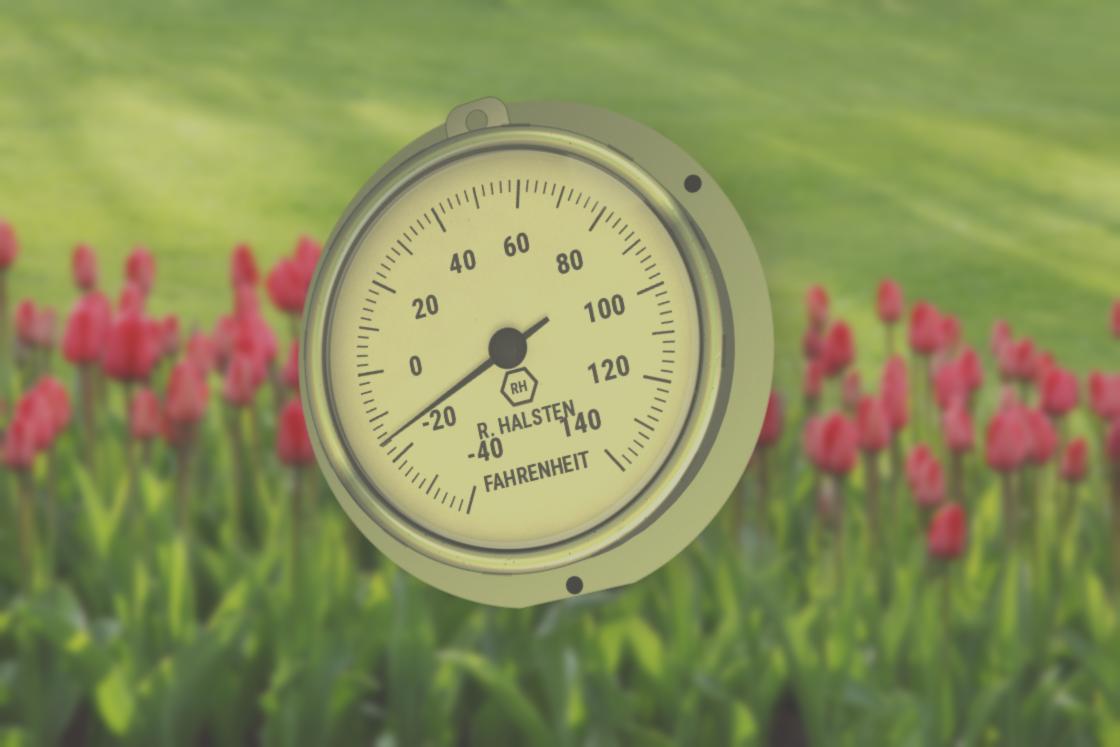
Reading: -16
